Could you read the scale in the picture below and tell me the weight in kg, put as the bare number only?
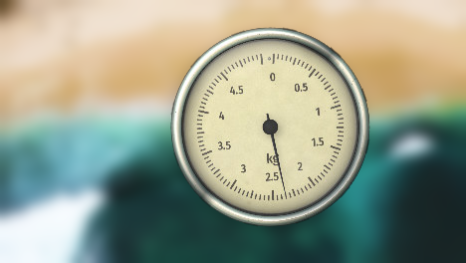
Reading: 2.35
